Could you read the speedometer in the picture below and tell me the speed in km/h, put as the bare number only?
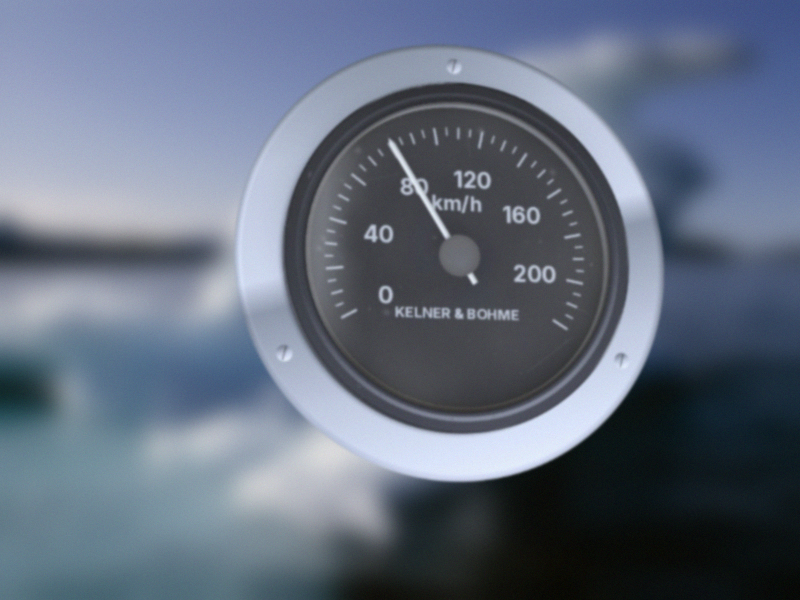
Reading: 80
